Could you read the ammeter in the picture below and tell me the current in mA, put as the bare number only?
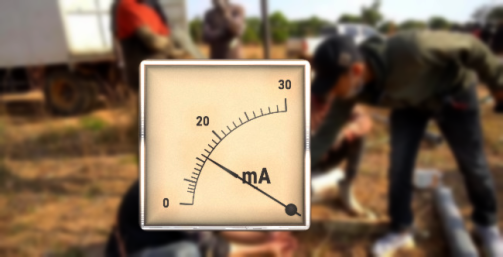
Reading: 16
